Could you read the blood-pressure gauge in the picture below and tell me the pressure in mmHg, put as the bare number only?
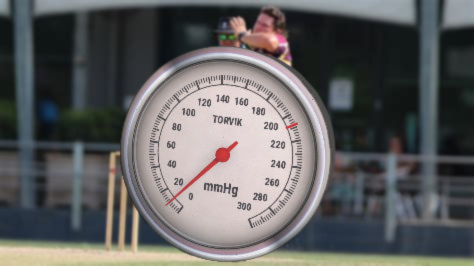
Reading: 10
